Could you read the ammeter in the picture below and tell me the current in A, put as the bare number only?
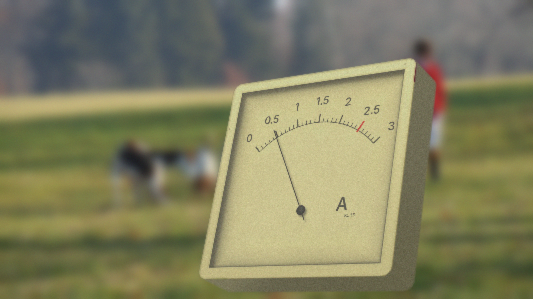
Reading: 0.5
